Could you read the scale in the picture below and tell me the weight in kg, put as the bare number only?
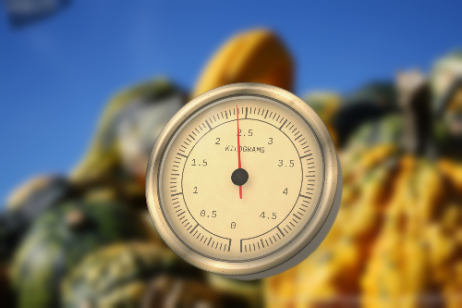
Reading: 2.4
